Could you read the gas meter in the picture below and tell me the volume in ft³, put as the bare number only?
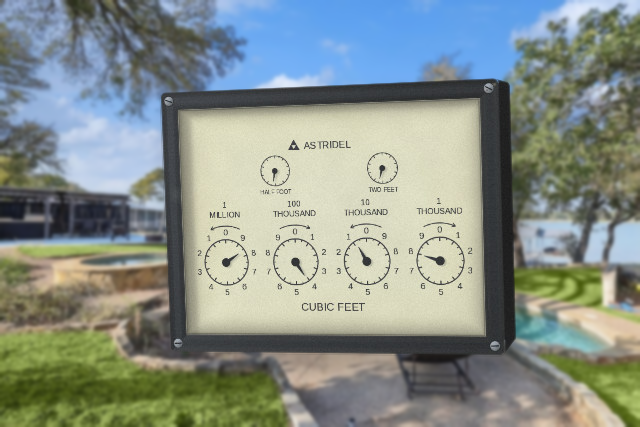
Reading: 840800
